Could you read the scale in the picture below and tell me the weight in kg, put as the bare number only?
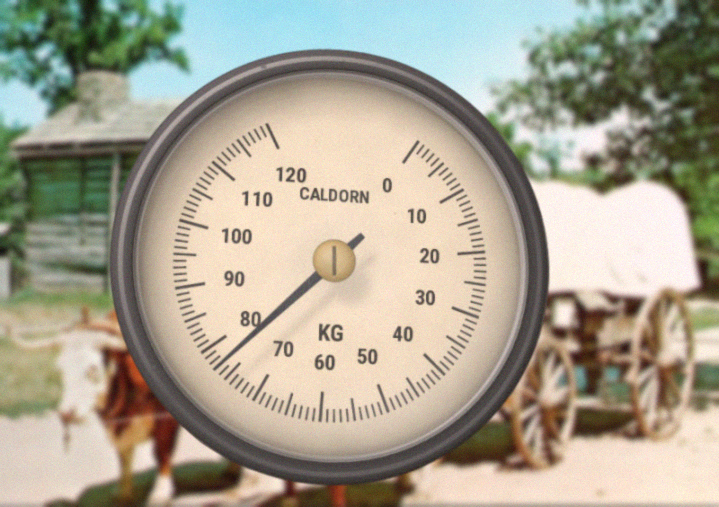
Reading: 77
